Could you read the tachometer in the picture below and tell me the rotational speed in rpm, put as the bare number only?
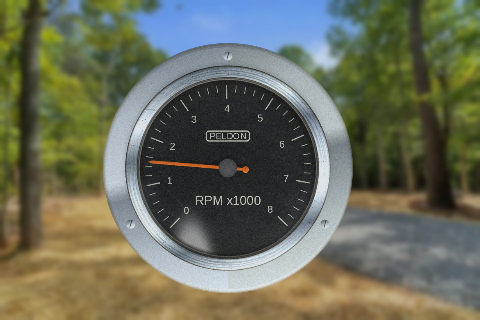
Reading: 1500
